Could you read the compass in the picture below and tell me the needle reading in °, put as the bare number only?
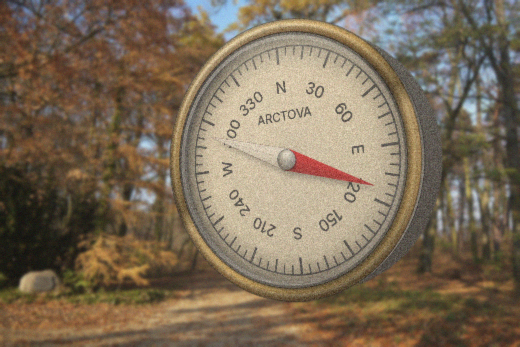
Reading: 112.5
